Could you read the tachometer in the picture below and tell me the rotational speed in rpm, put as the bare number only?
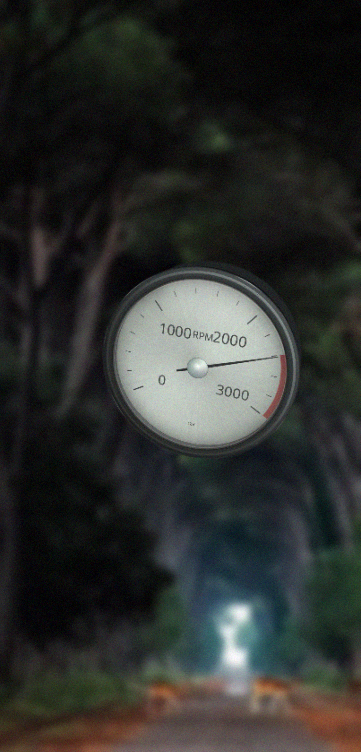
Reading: 2400
